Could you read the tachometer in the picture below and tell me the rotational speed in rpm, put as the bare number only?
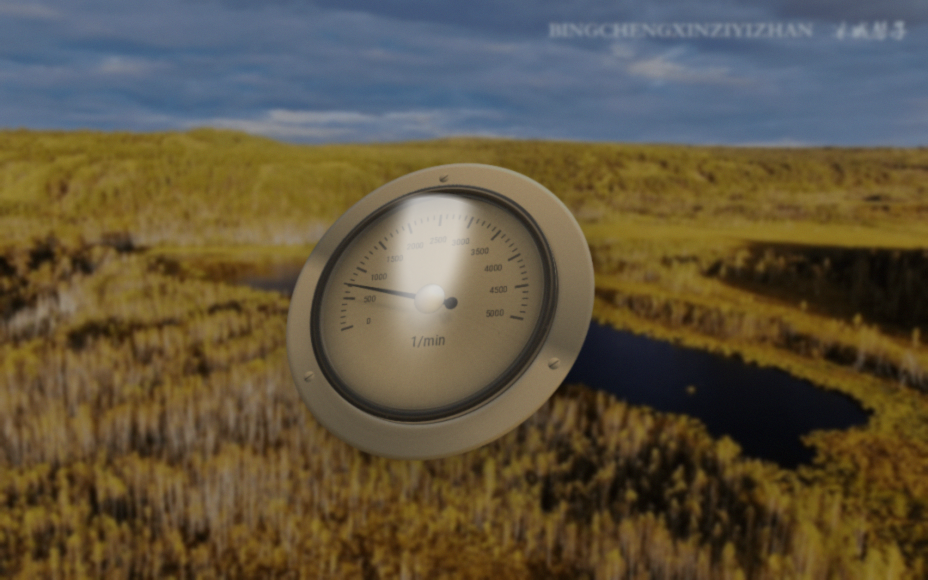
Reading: 700
